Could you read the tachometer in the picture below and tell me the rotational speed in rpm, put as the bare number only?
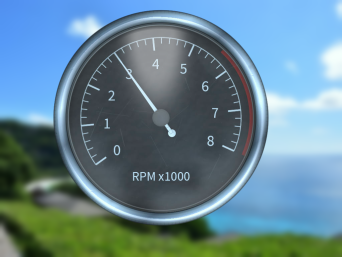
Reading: 3000
